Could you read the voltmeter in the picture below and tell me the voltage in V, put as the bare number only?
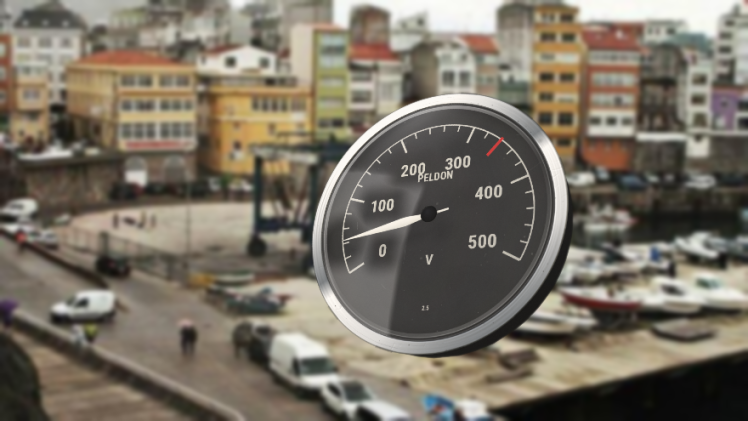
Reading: 40
